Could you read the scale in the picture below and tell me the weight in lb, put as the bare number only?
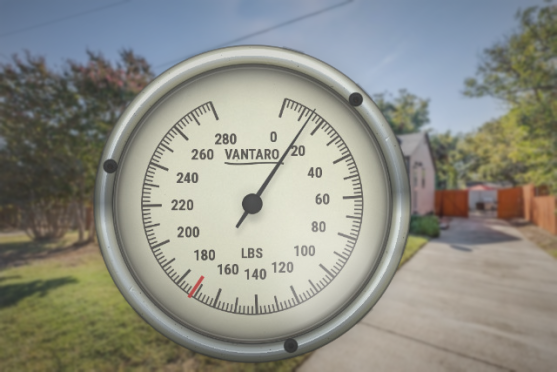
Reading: 14
